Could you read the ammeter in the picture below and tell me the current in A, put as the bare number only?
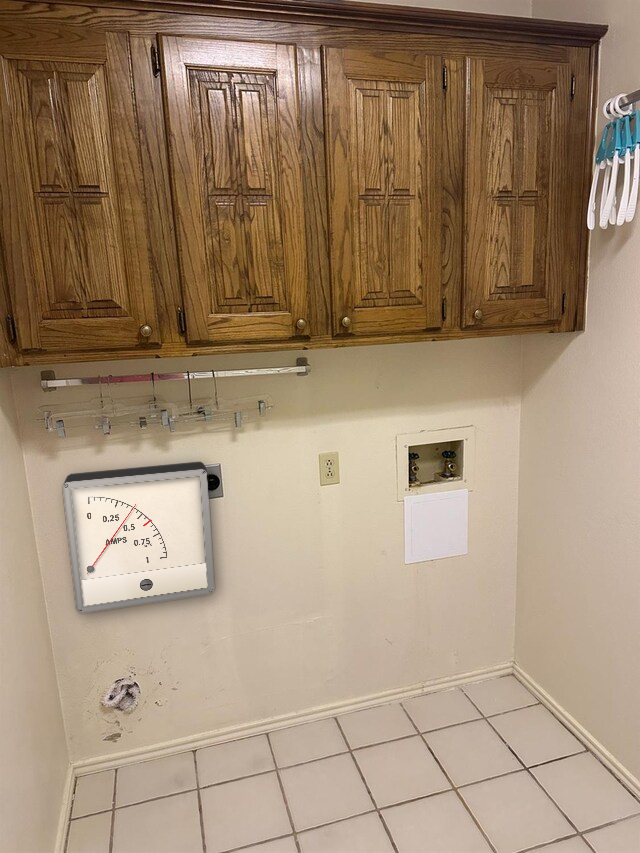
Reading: 0.4
